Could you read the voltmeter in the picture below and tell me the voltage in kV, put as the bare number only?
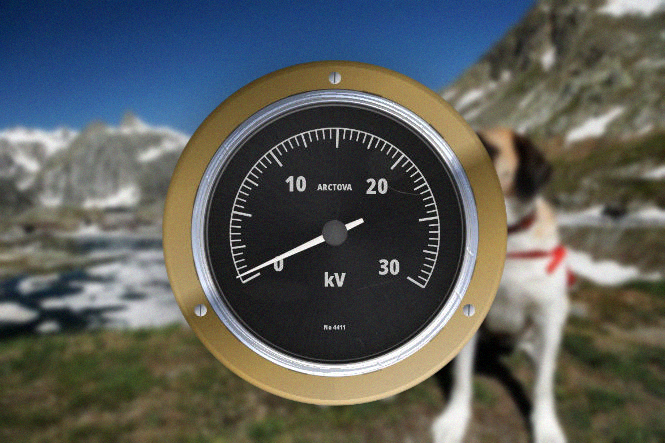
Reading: 0.5
